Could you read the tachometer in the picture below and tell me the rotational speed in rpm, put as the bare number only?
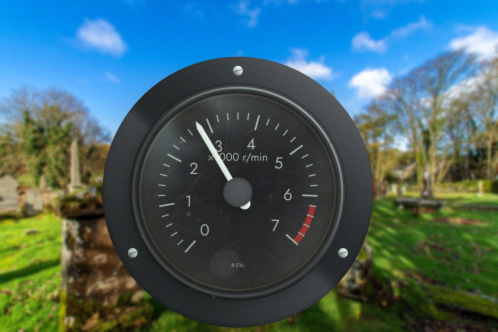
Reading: 2800
